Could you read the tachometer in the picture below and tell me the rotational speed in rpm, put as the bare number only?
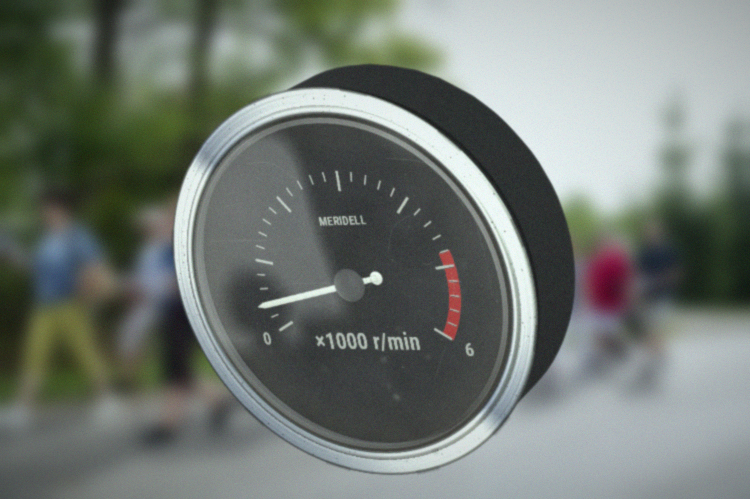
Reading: 400
